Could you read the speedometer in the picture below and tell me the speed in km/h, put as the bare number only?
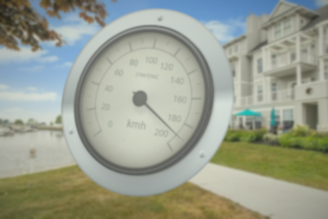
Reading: 190
